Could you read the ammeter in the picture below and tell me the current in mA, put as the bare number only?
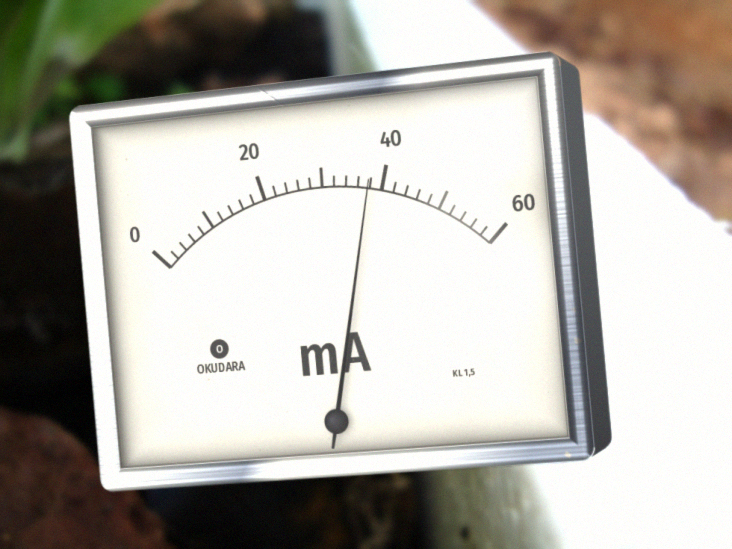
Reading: 38
